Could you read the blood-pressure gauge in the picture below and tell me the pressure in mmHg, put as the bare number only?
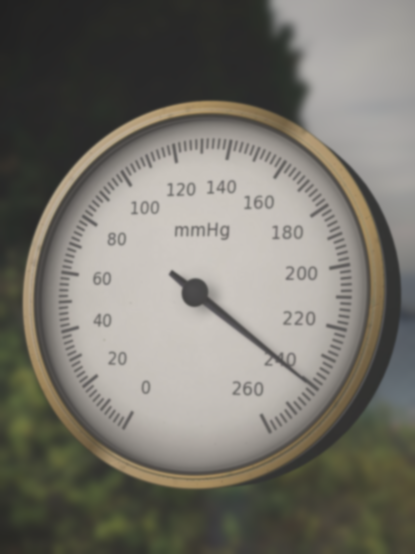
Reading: 240
